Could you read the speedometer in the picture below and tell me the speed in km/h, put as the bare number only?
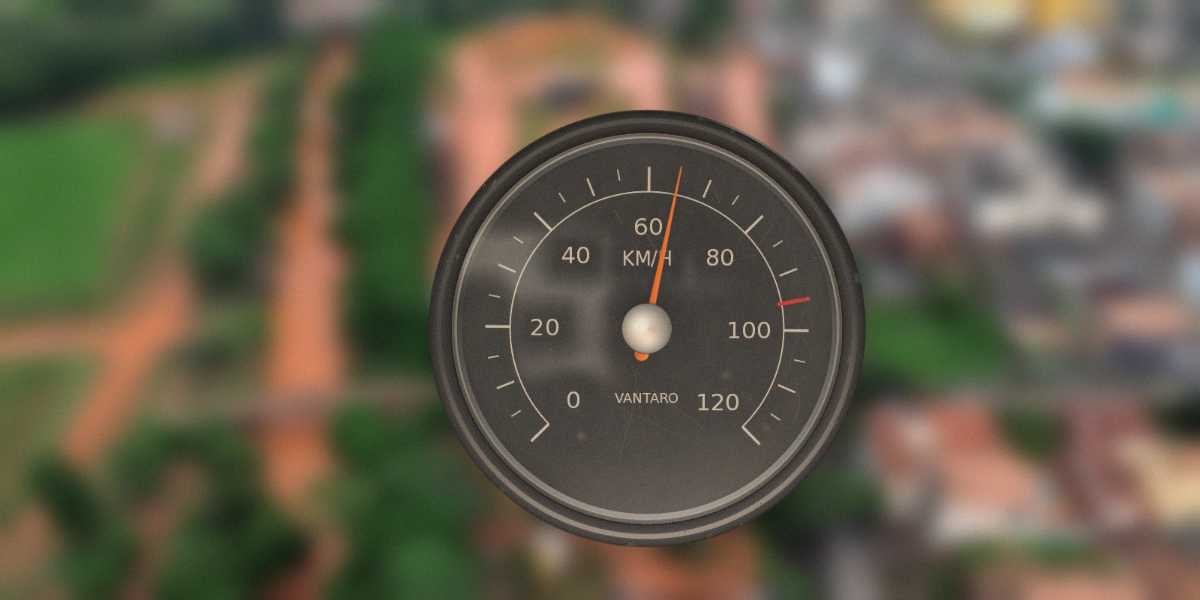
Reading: 65
